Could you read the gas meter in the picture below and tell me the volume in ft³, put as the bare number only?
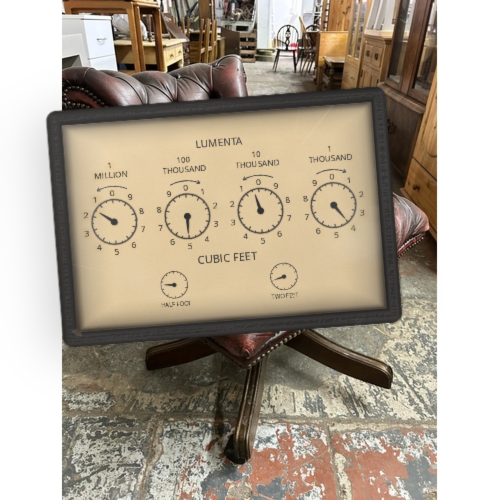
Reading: 150400
